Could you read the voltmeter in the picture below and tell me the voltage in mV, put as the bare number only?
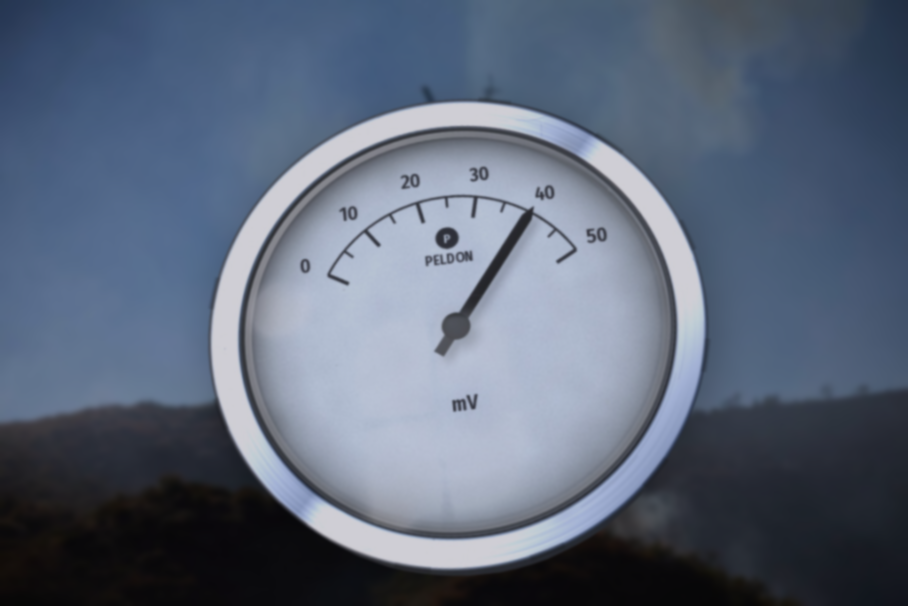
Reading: 40
